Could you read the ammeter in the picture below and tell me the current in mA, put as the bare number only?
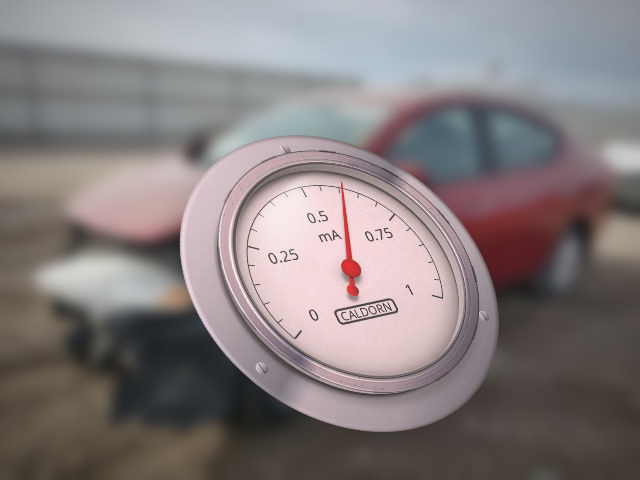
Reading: 0.6
